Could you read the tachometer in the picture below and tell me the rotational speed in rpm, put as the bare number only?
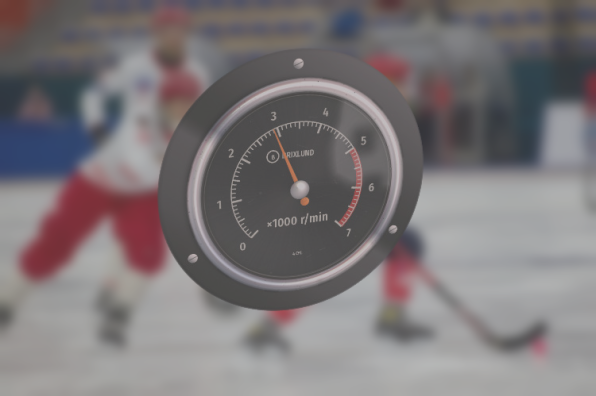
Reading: 2900
